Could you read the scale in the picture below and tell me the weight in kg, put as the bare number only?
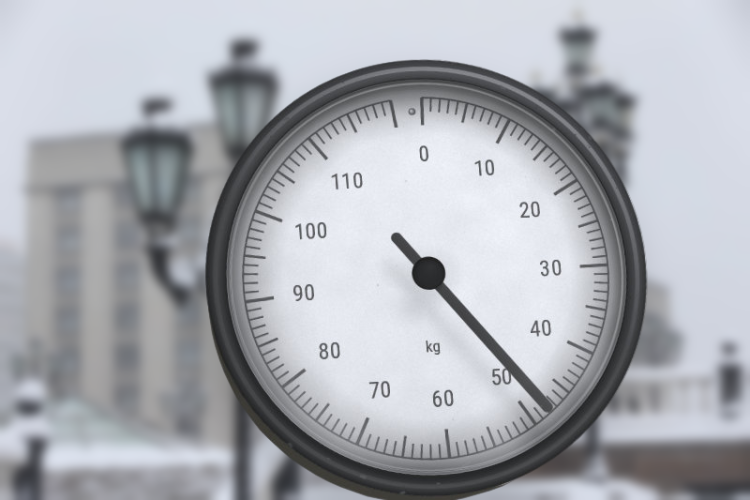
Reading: 48
